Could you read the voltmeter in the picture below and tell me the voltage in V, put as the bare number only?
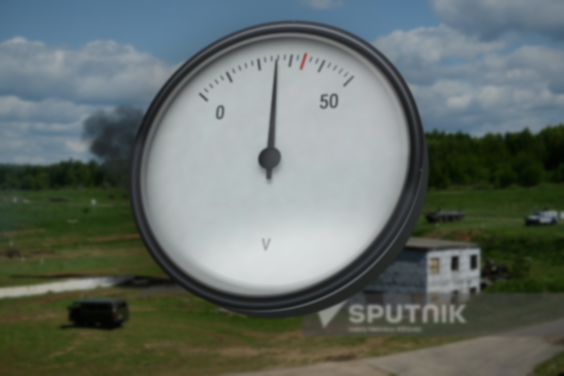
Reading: 26
